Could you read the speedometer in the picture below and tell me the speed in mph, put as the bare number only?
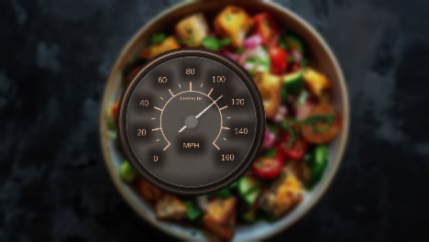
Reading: 110
